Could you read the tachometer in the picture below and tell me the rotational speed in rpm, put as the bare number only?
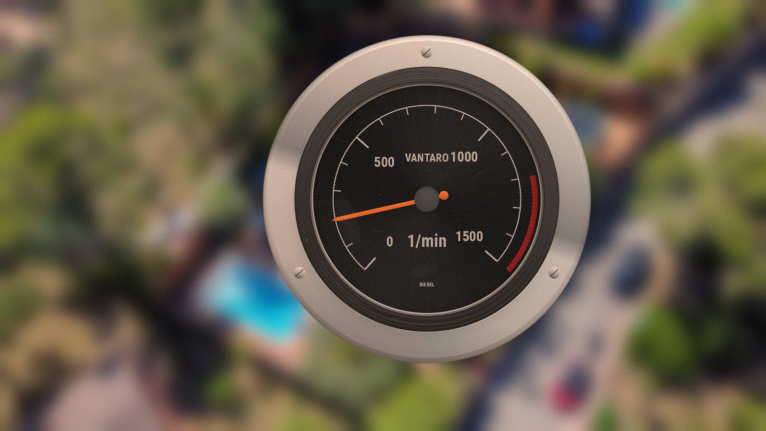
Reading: 200
